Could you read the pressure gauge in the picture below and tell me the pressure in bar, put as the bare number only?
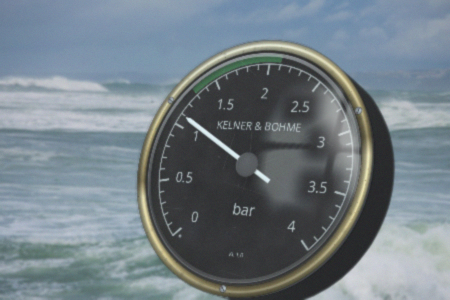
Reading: 1.1
